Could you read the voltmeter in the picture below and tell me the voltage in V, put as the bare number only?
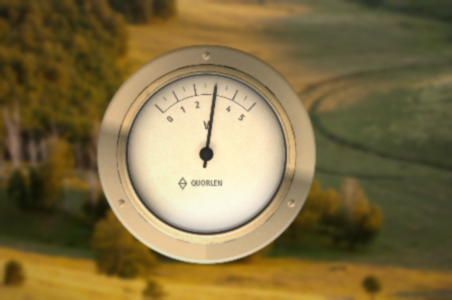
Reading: 3
